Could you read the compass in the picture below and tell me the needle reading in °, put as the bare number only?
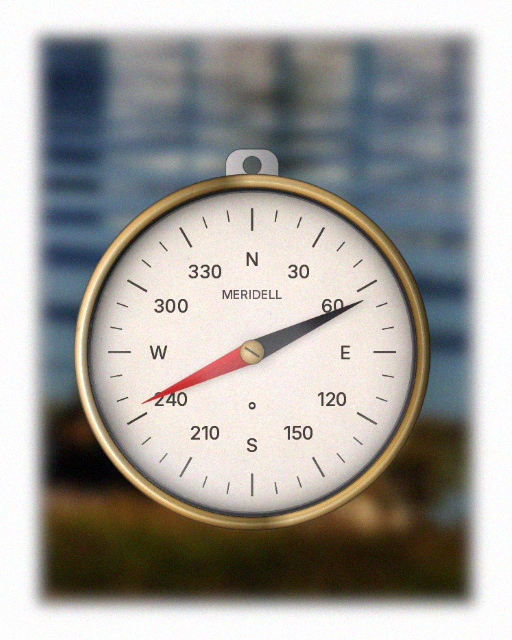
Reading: 245
